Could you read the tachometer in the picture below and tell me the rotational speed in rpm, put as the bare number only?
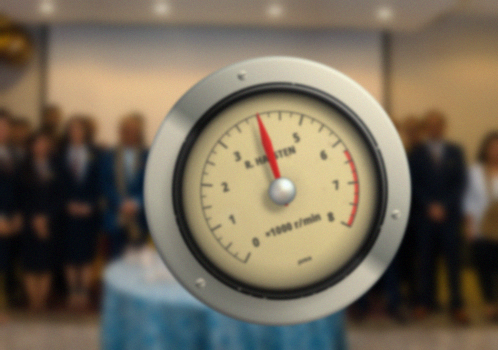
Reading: 4000
